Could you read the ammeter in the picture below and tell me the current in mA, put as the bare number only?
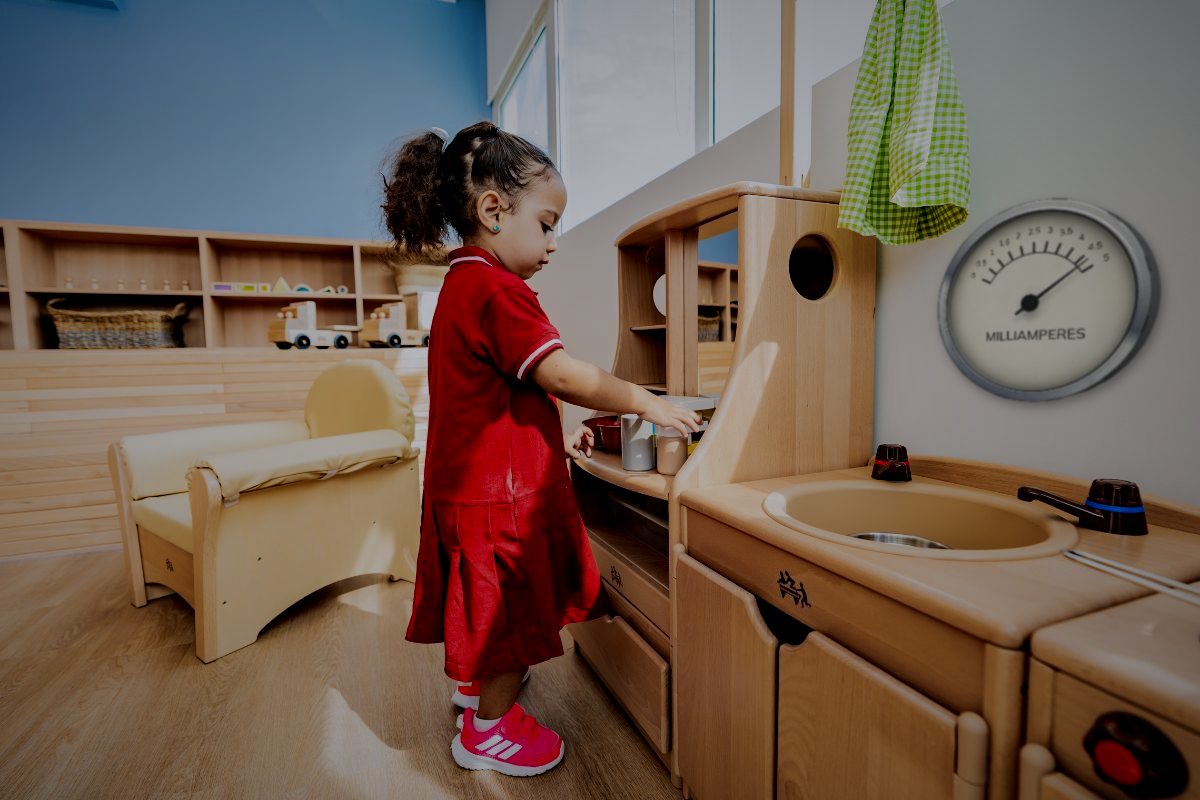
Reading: 4.75
